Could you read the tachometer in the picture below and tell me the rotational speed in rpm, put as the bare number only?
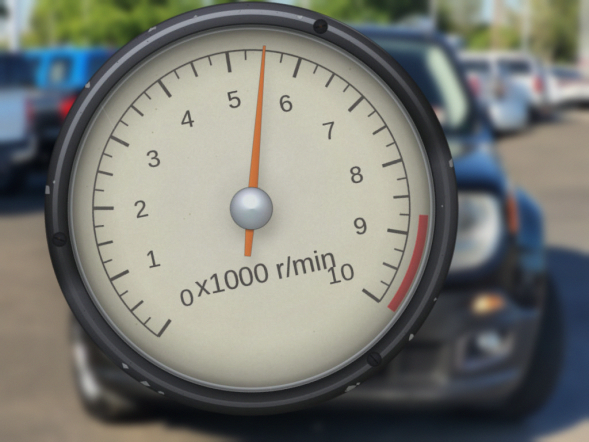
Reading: 5500
